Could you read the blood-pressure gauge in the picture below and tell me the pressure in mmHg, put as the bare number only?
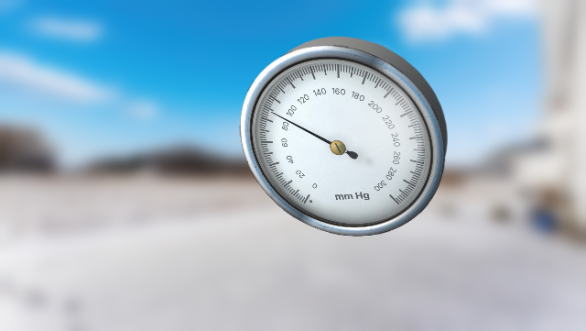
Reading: 90
